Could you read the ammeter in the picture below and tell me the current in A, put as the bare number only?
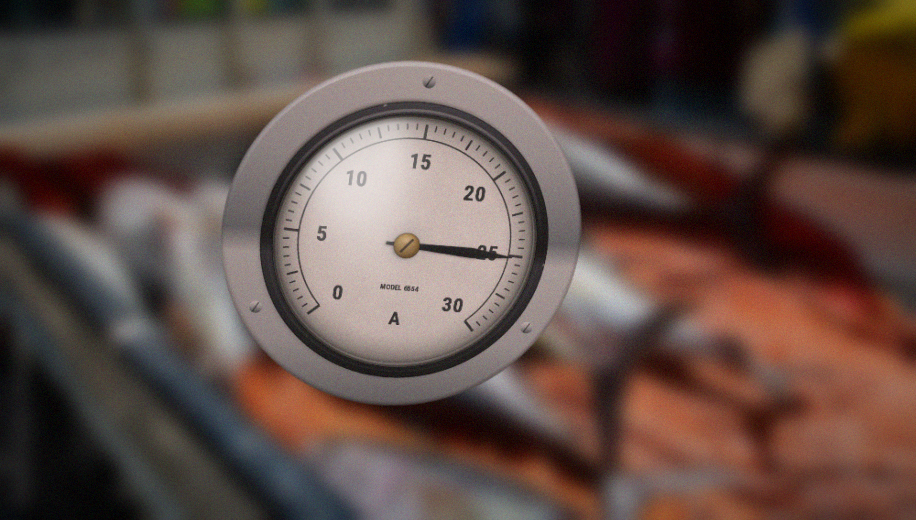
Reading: 25
